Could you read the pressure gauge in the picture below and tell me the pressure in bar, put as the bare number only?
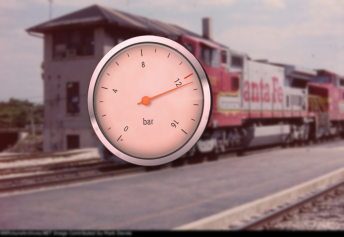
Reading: 12.5
